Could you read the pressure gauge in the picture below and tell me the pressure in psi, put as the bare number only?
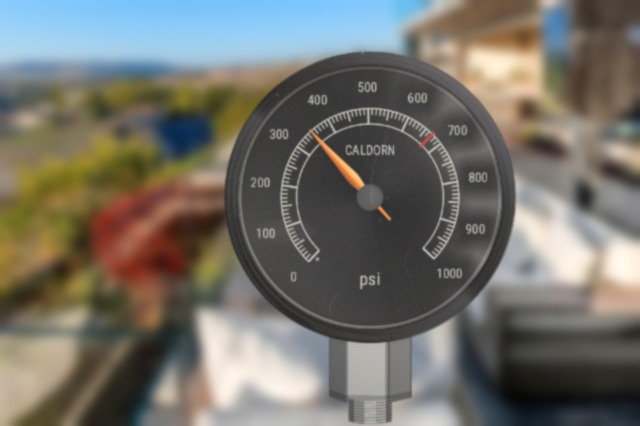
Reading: 350
